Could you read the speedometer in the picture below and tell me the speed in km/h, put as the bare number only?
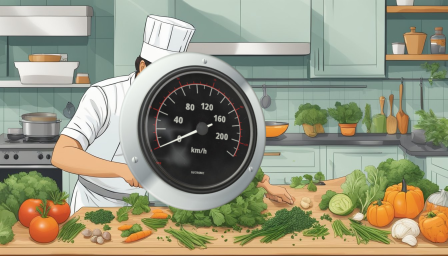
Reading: 0
